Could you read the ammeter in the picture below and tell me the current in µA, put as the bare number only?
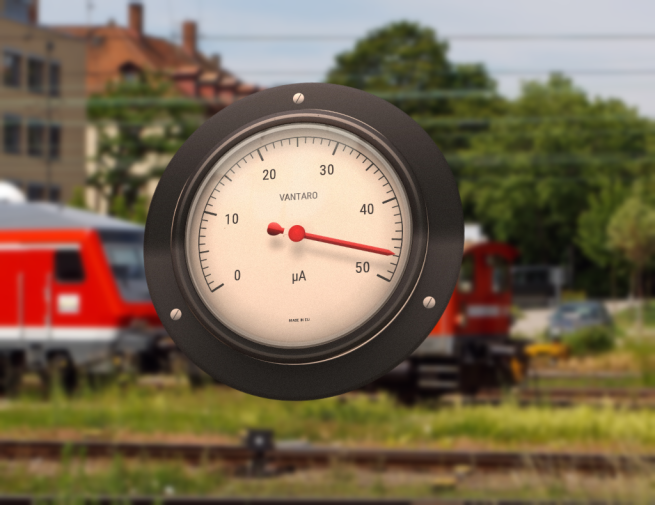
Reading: 47
